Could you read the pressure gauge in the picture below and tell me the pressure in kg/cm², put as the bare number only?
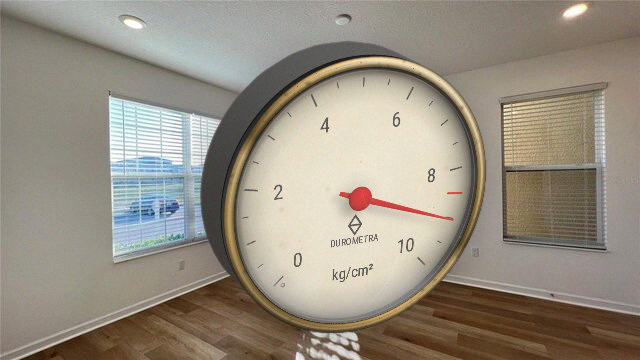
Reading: 9
